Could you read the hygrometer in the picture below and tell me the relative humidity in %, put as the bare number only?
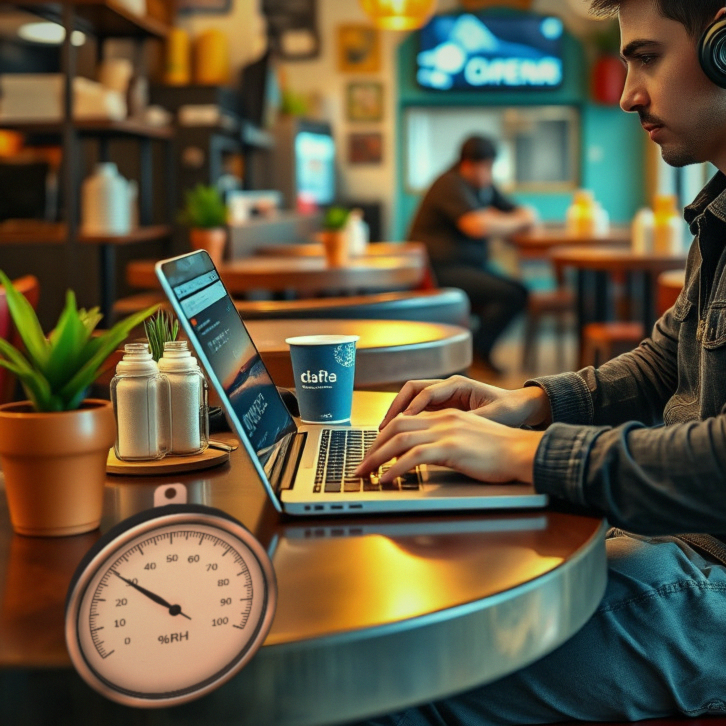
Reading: 30
